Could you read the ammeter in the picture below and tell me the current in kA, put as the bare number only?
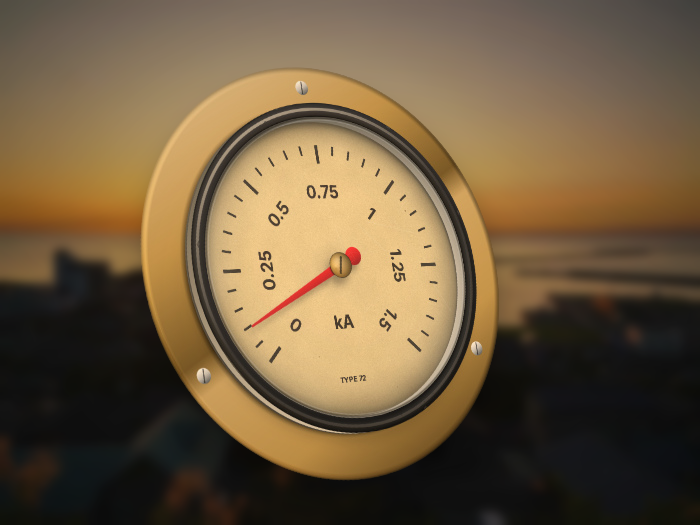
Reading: 0.1
